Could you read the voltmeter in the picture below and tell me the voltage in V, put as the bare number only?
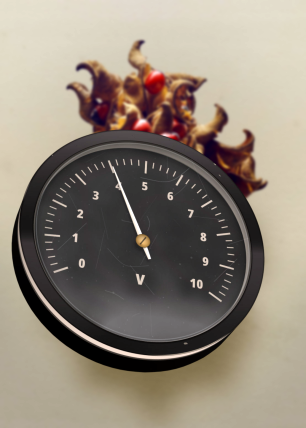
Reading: 4
